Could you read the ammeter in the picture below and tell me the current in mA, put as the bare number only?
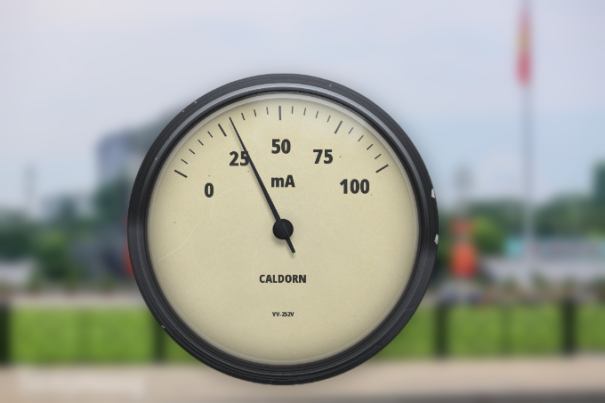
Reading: 30
